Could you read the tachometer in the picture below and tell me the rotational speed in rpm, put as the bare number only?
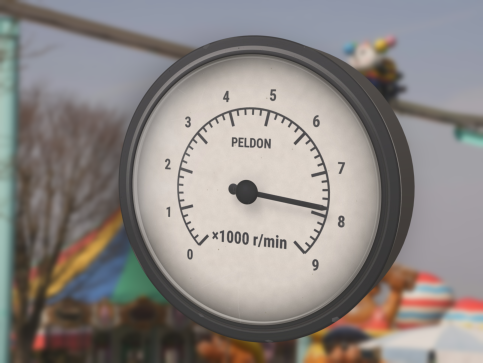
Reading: 7800
